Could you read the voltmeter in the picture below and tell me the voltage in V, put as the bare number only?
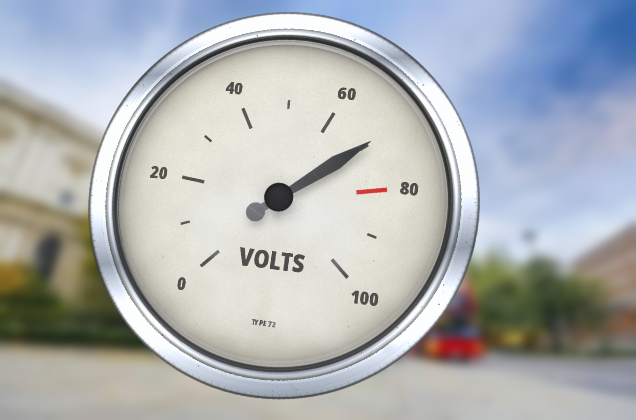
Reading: 70
